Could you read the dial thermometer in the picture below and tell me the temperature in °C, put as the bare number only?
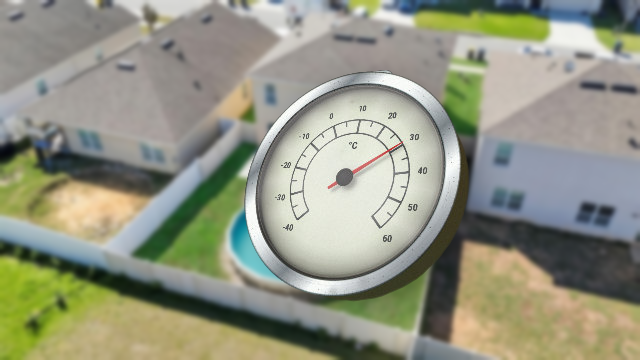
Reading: 30
